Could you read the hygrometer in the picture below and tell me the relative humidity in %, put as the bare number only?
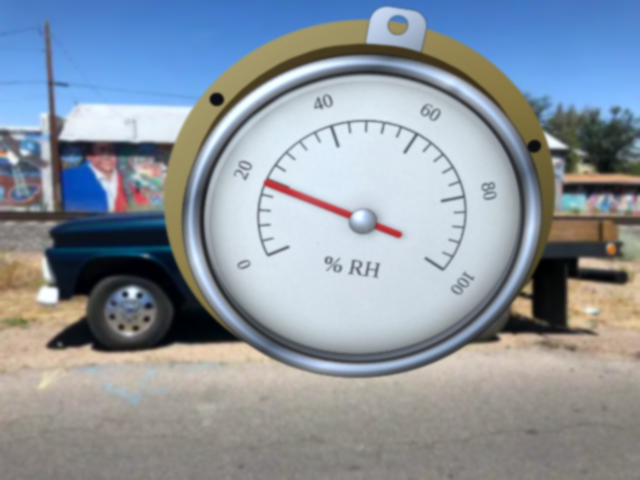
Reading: 20
